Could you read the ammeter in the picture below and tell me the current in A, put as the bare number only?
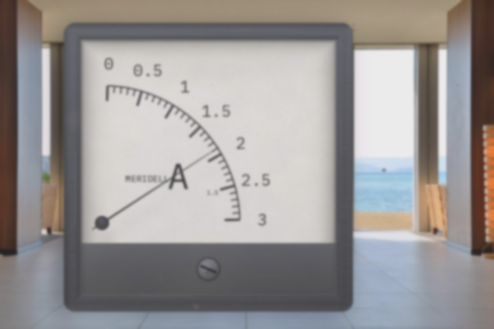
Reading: 1.9
